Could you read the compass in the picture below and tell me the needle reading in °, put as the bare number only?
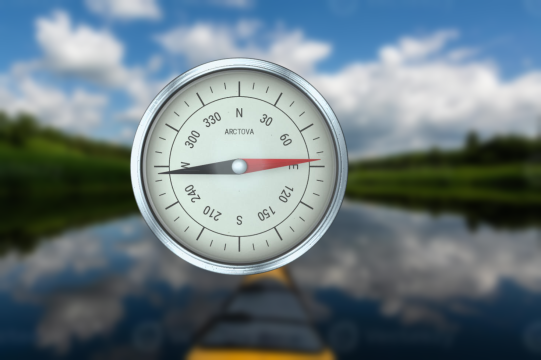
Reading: 85
